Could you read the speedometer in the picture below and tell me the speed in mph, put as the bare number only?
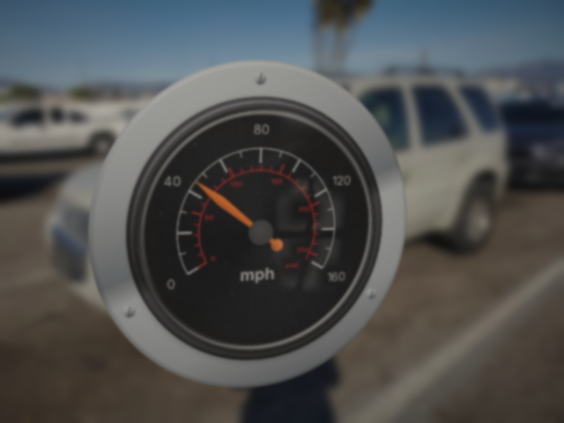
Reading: 45
